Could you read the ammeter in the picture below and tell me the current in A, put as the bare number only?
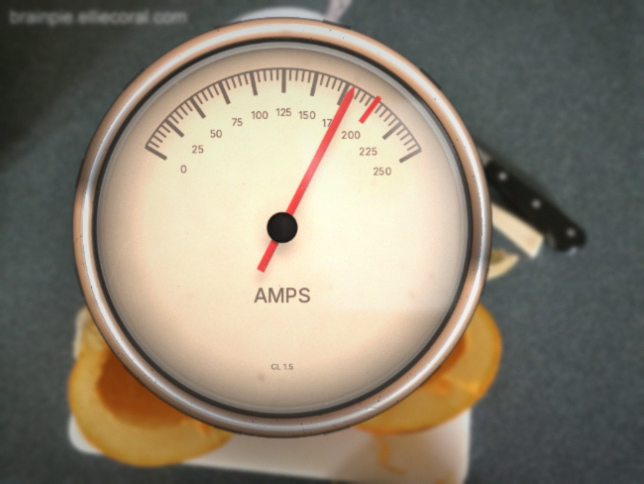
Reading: 180
